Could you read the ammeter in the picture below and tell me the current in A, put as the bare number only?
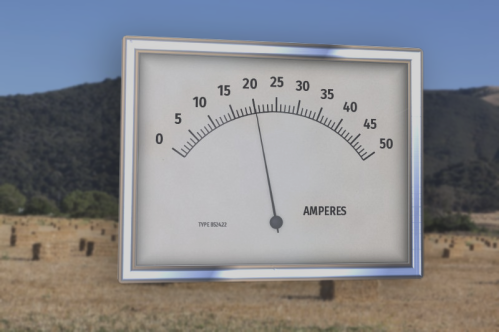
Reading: 20
